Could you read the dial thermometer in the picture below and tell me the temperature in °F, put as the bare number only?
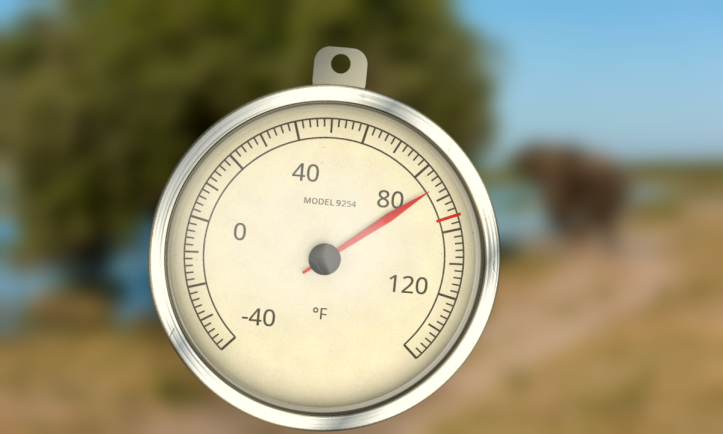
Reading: 86
